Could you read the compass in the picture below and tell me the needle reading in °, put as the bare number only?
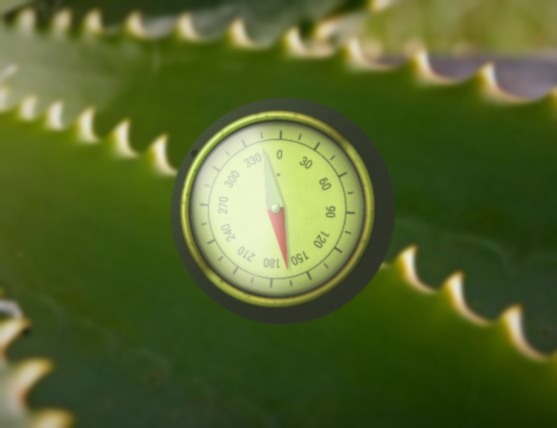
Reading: 165
